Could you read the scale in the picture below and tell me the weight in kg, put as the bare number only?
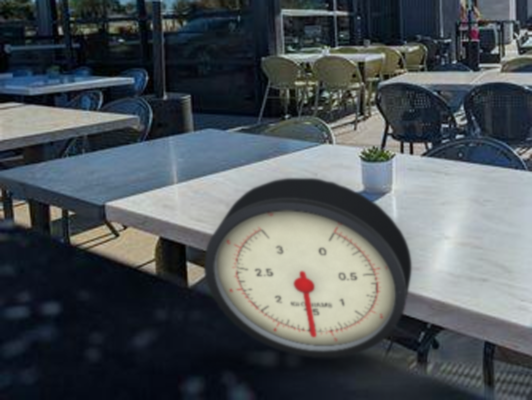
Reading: 1.5
